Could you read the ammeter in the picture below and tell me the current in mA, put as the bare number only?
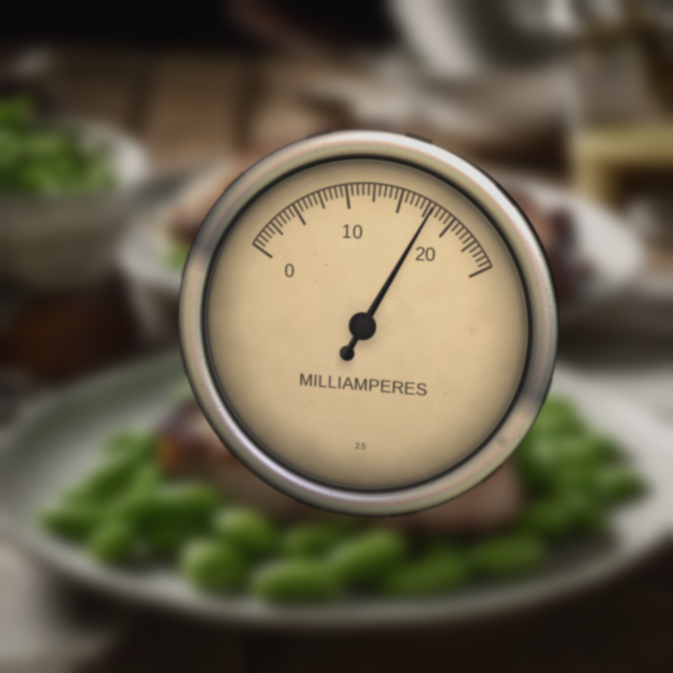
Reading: 18
